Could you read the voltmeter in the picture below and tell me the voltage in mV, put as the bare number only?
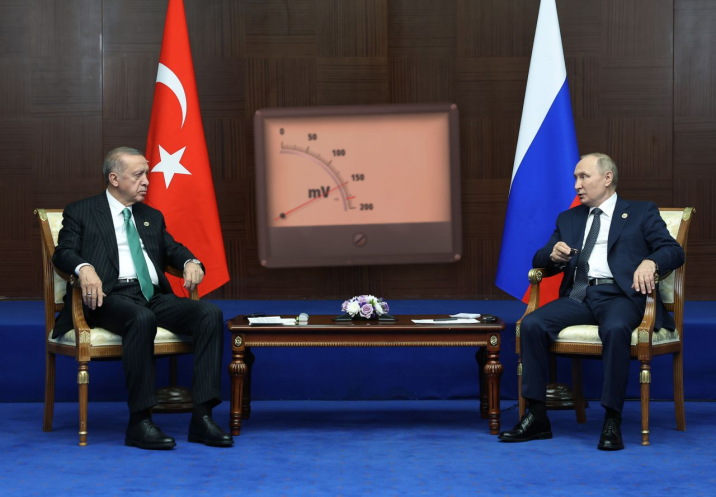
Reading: 150
